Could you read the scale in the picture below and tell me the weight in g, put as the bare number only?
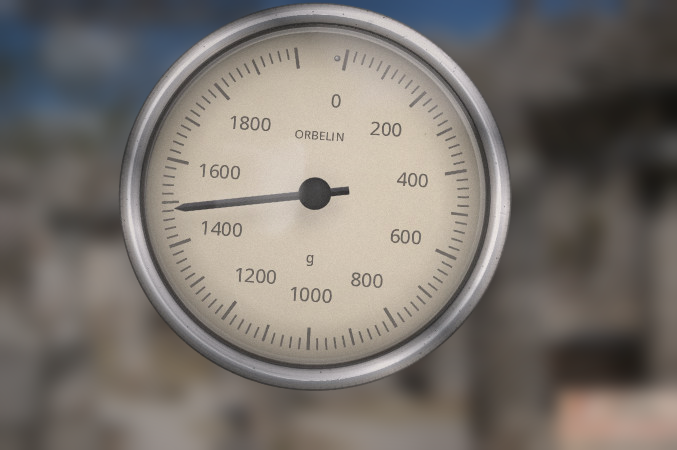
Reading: 1480
